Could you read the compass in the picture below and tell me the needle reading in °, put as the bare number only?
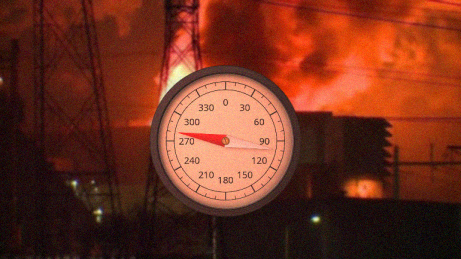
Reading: 280
